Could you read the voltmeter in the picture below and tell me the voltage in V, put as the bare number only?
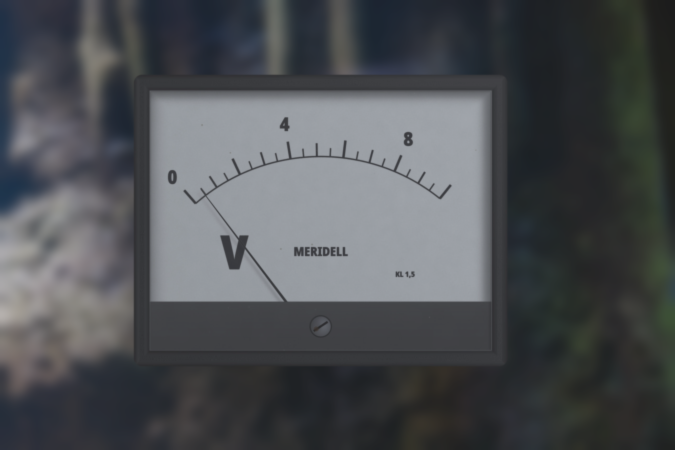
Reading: 0.5
